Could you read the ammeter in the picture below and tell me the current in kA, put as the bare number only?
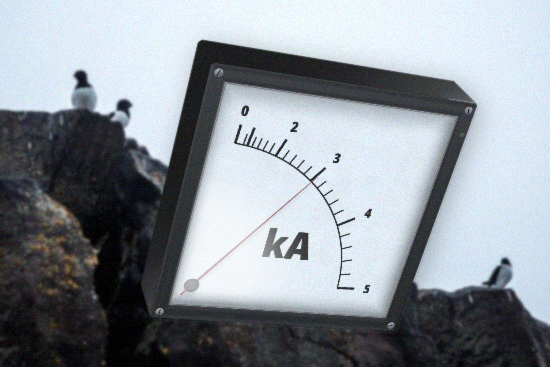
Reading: 3
